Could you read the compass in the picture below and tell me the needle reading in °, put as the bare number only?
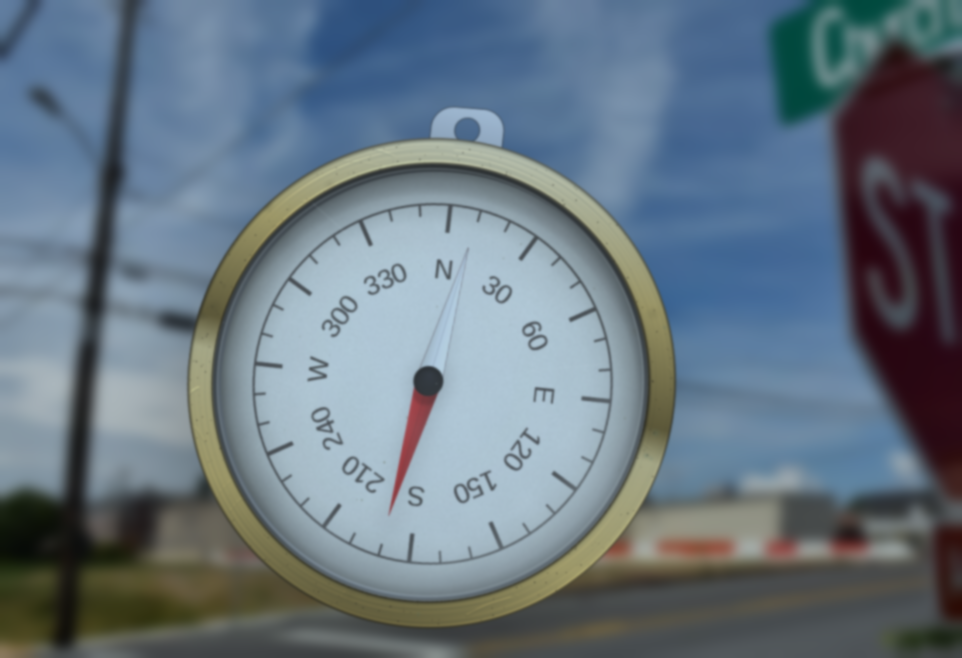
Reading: 190
